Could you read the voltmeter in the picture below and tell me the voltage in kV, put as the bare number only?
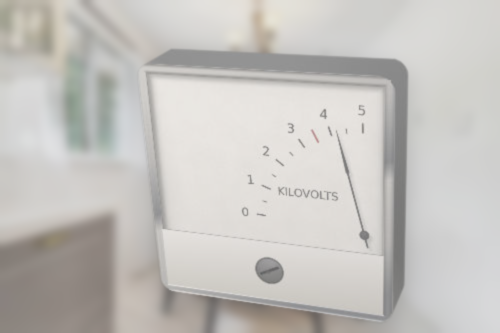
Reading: 4.25
